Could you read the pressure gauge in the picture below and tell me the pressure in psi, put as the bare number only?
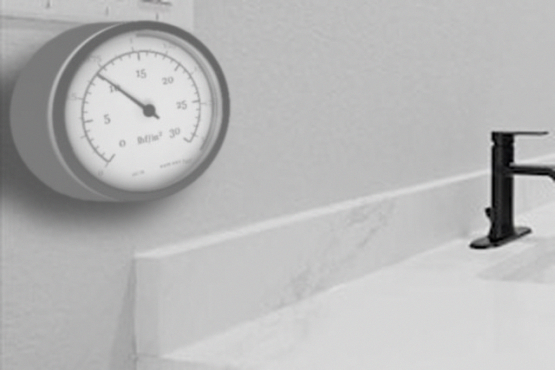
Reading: 10
